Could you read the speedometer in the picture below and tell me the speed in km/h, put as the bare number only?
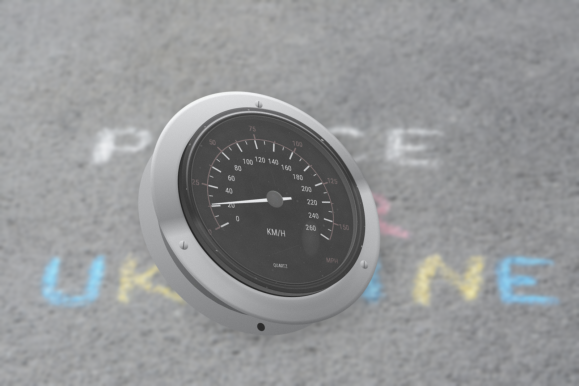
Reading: 20
